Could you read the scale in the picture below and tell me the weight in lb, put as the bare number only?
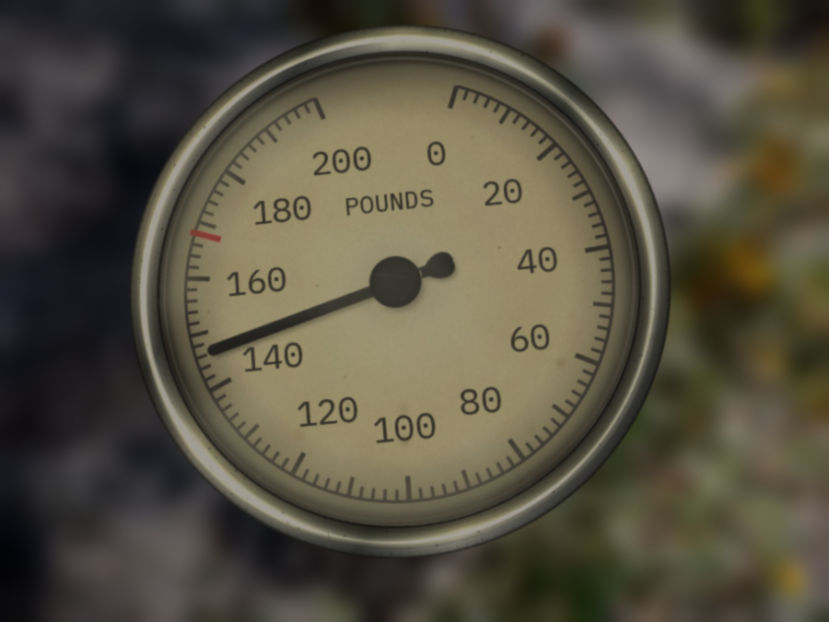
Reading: 146
